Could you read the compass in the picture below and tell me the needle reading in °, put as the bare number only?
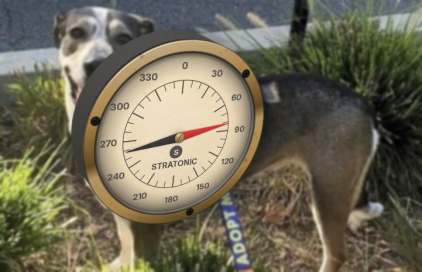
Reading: 80
